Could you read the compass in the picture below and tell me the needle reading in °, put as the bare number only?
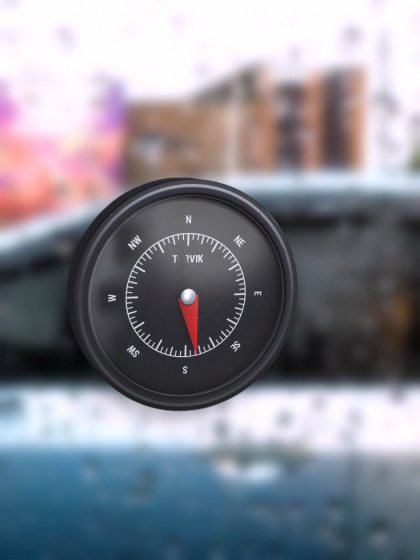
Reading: 170
